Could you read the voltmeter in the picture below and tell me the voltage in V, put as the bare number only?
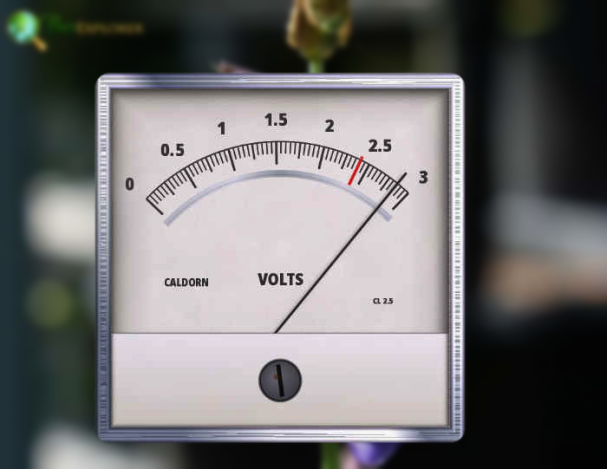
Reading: 2.85
